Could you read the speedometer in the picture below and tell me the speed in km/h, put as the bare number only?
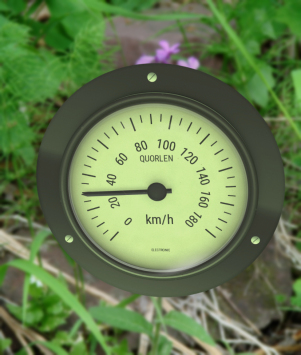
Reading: 30
